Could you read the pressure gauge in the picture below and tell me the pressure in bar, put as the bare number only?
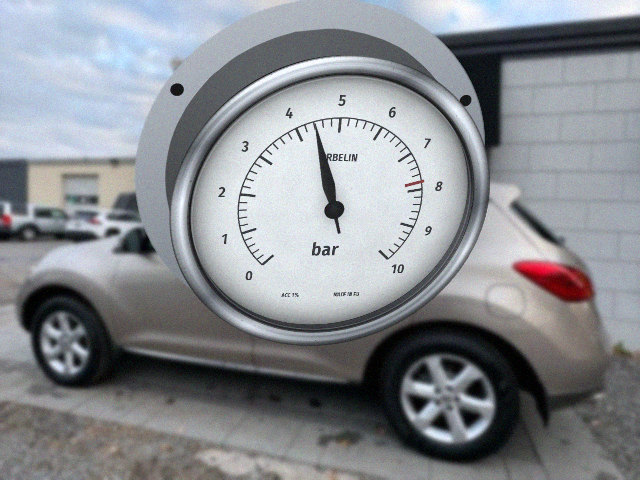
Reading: 4.4
